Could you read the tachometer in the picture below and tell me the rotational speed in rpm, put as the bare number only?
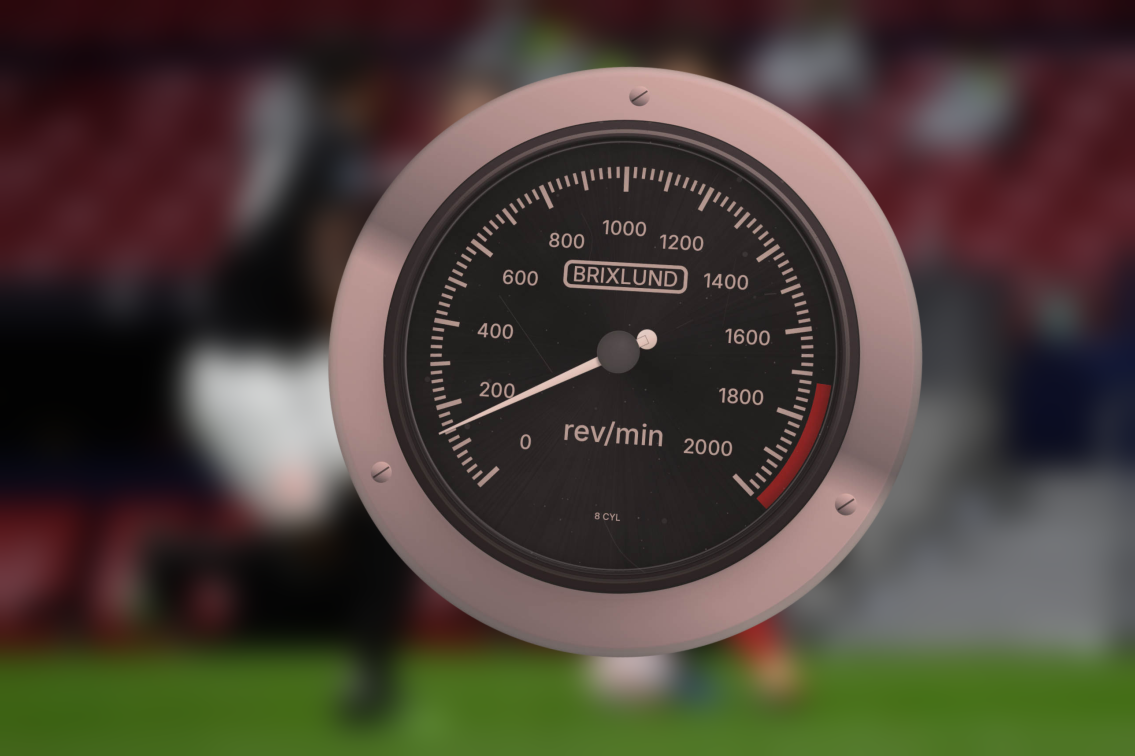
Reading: 140
